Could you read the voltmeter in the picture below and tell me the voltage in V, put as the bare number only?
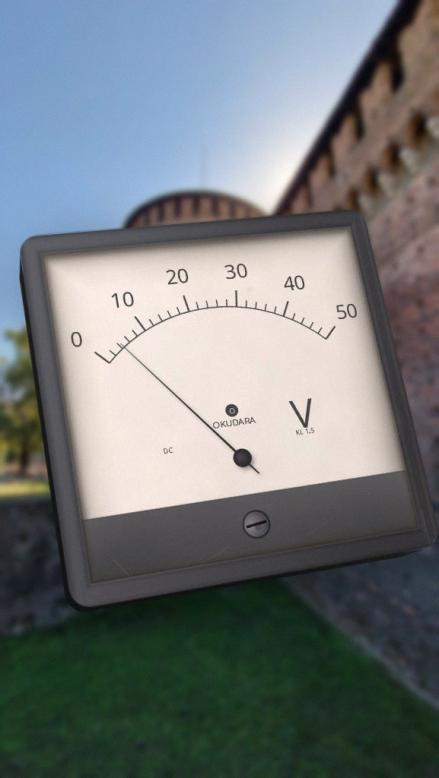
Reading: 4
